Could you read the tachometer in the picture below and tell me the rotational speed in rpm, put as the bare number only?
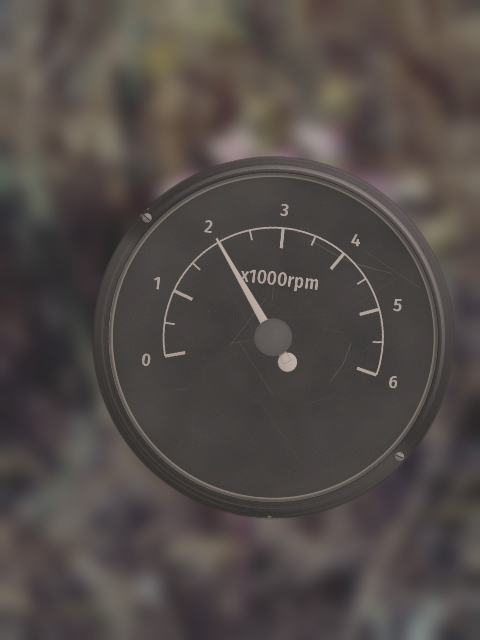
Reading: 2000
